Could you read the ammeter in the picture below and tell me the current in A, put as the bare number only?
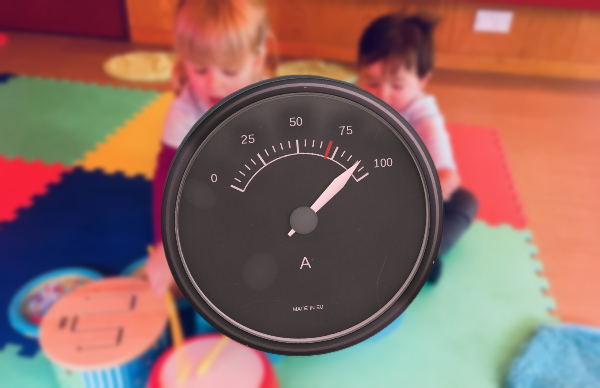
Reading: 90
